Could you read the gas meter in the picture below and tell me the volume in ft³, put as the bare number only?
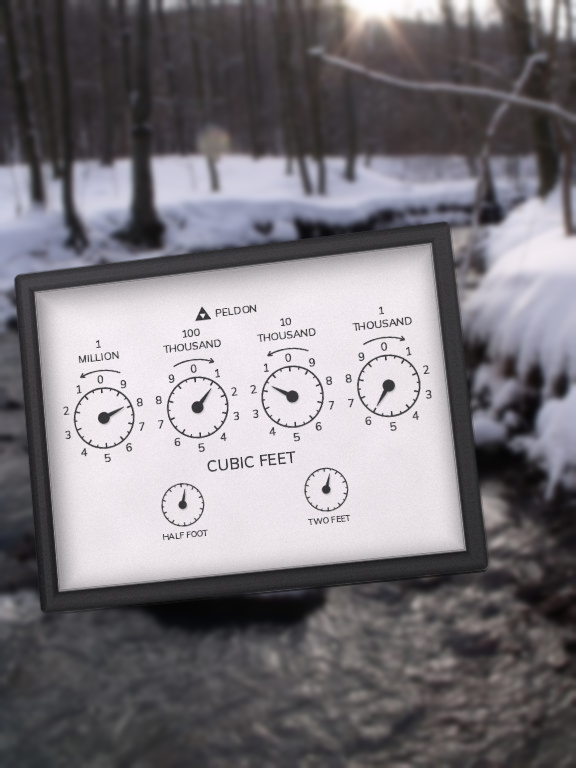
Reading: 811600
